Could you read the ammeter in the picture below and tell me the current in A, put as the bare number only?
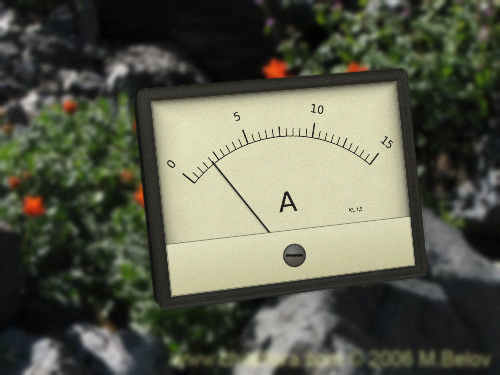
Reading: 2
